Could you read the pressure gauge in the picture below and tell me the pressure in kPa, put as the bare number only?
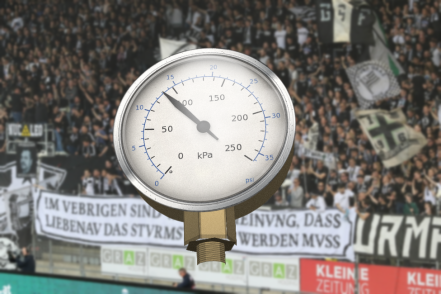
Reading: 90
